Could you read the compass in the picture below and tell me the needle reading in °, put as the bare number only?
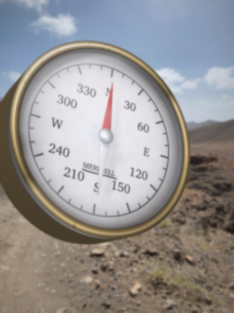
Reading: 0
